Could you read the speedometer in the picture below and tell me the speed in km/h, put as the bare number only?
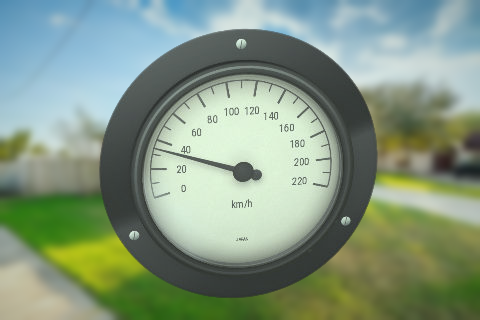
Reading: 35
